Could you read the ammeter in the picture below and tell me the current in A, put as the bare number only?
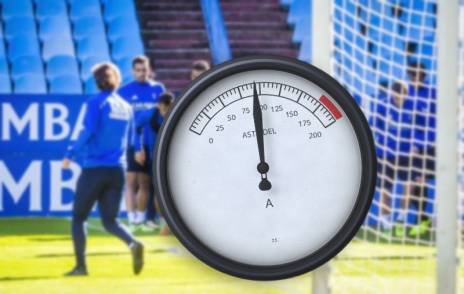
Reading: 95
